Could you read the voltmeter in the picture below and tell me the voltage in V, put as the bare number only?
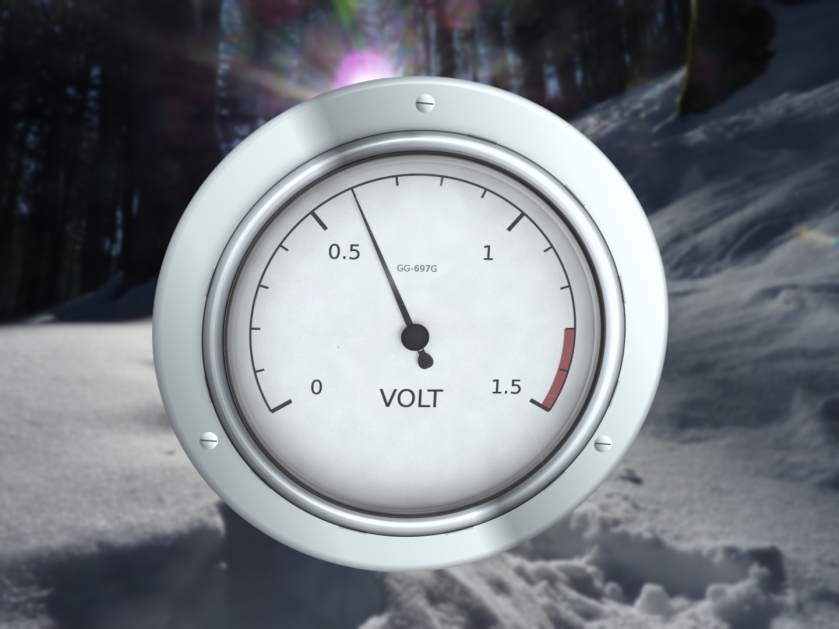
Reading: 0.6
